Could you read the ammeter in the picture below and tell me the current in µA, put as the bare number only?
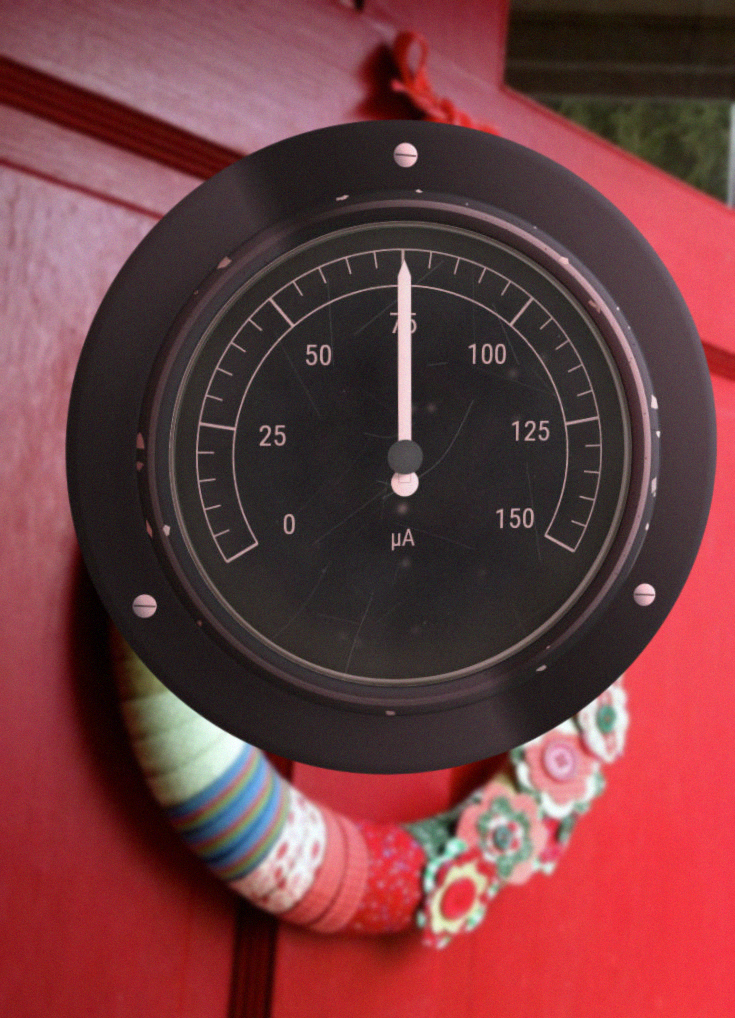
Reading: 75
